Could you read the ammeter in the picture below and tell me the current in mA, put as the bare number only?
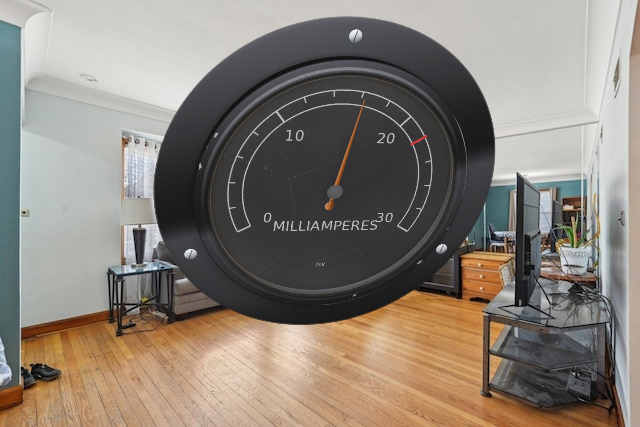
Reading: 16
